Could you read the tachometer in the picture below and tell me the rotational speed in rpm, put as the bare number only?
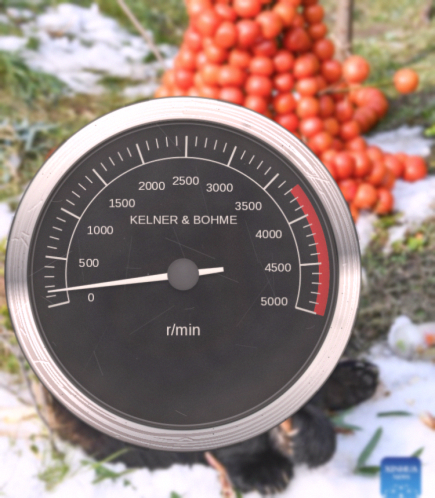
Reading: 150
